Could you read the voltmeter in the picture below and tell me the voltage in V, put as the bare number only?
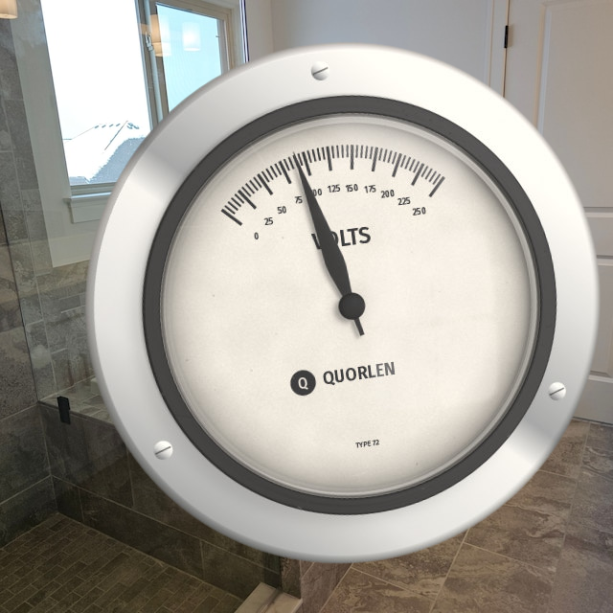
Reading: 90
